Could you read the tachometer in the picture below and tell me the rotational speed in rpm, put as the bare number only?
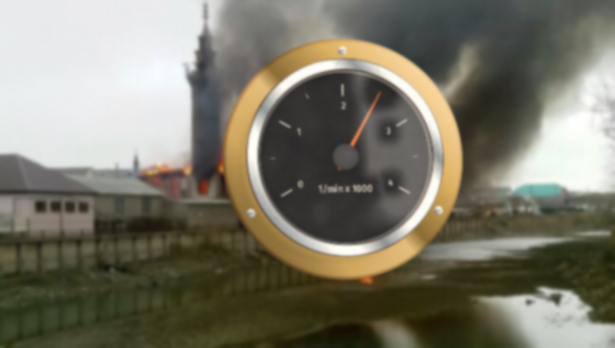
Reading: 2500
